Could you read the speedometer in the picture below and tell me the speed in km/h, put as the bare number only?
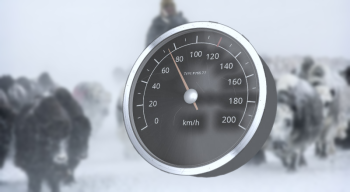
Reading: 75
